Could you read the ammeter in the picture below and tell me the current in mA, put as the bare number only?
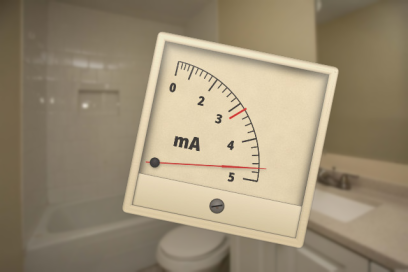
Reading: 4.7
